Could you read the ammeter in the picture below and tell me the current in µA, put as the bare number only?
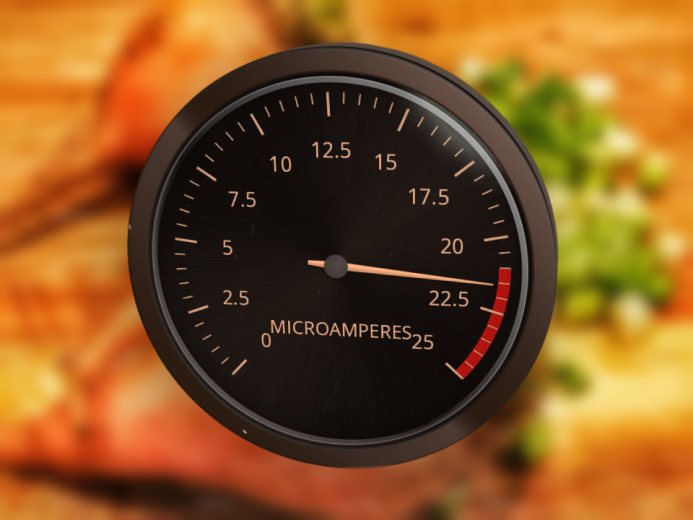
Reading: 21.5
